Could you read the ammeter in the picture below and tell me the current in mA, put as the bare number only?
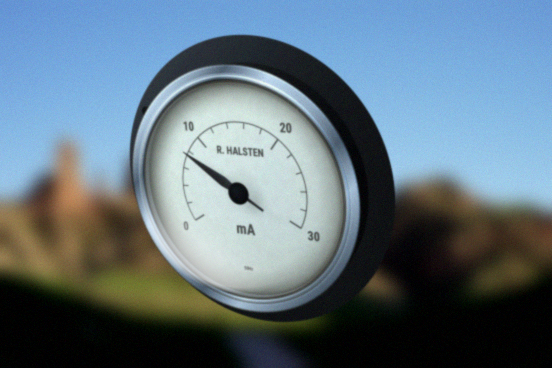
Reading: 8
